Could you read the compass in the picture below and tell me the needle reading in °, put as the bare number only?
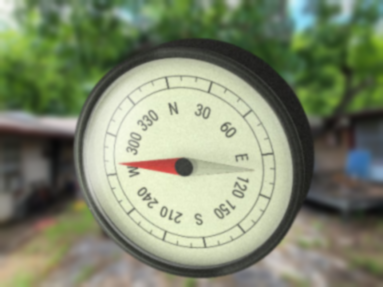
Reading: 280
